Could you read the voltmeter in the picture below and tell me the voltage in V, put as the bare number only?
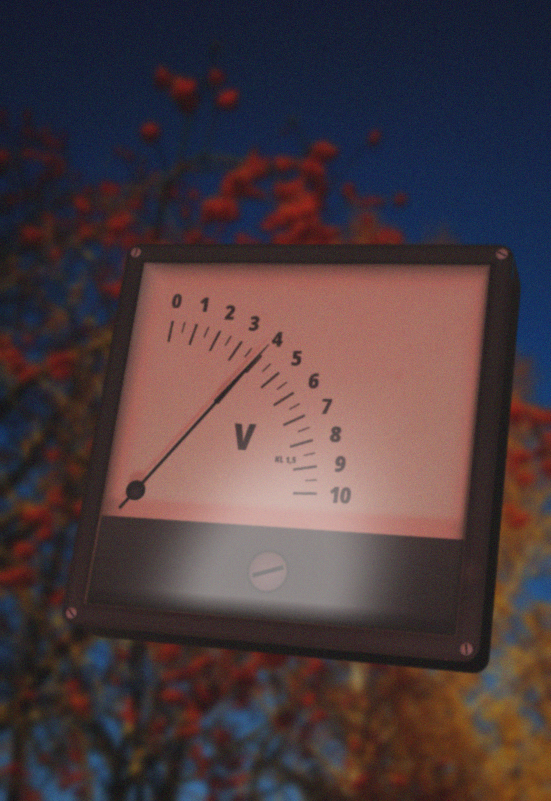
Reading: 4
